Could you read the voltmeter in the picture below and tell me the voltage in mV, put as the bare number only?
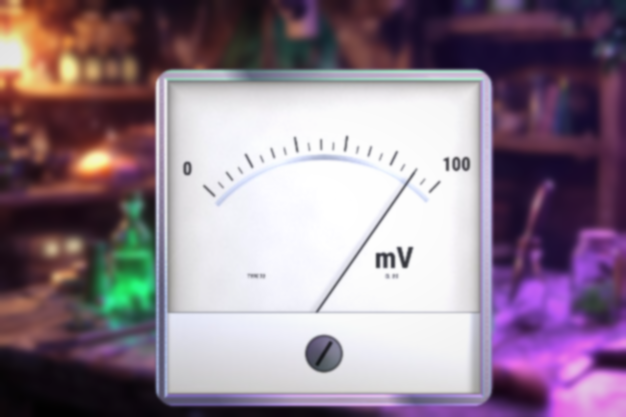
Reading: 90
